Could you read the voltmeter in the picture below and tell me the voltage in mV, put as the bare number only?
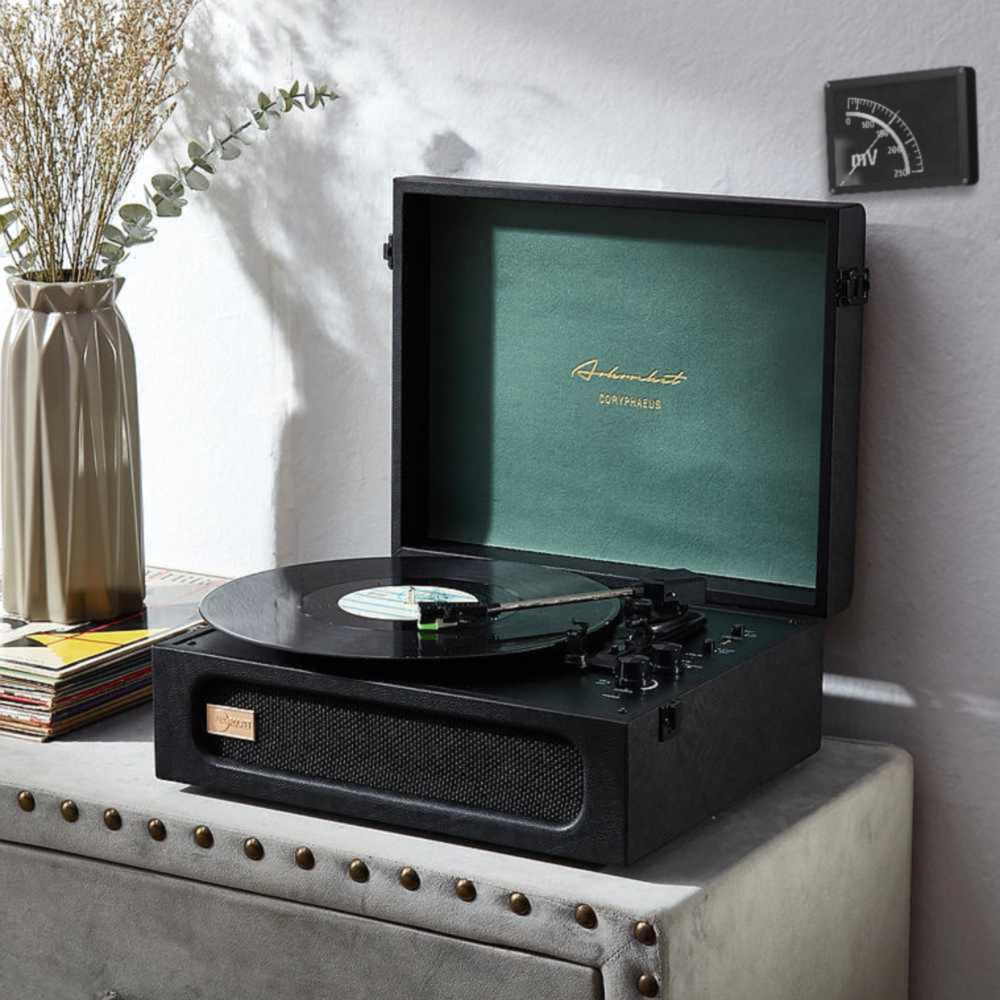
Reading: 150
